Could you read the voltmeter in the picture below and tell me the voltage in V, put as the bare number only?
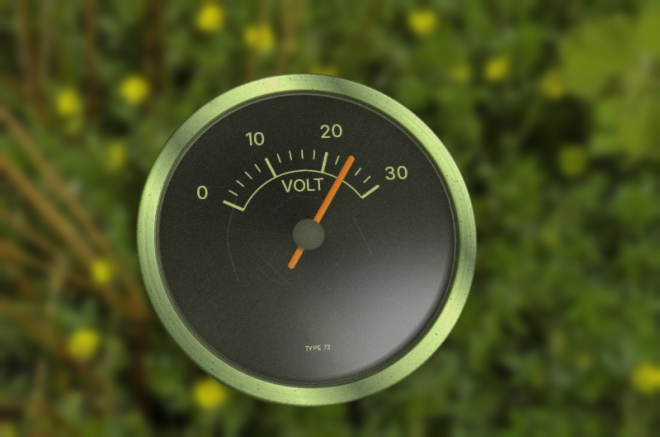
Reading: 24
